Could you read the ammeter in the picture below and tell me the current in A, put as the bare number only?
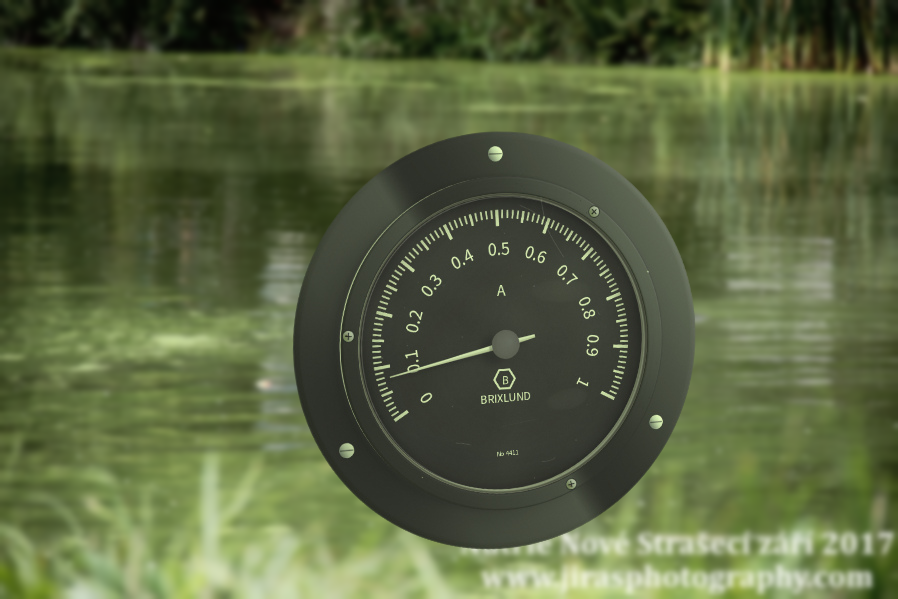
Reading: 0.08
